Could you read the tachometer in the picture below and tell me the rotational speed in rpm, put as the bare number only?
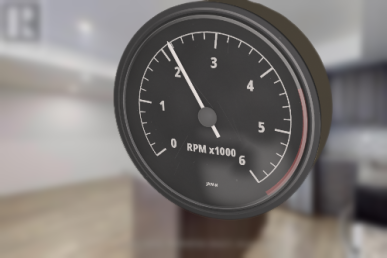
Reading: 2200
